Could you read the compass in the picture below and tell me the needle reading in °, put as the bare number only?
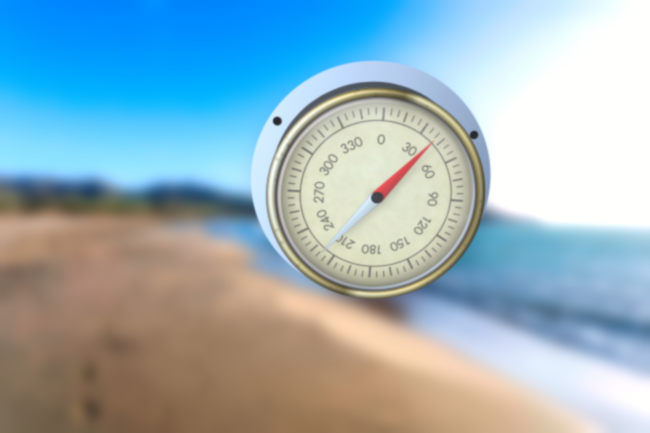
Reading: 40
